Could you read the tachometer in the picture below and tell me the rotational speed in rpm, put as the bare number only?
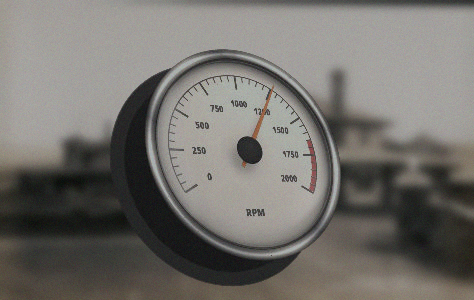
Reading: 1250
